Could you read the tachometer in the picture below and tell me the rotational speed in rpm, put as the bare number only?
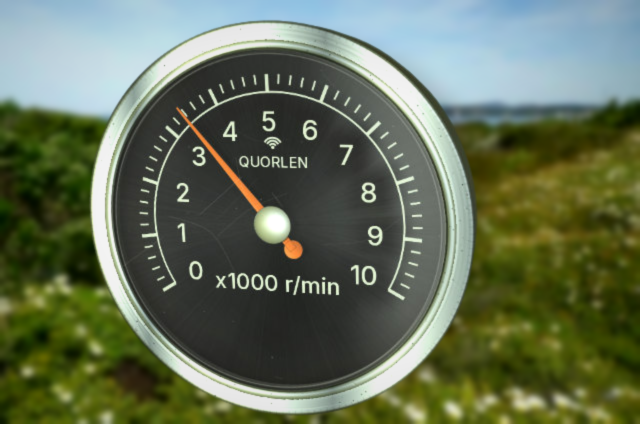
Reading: 3400
